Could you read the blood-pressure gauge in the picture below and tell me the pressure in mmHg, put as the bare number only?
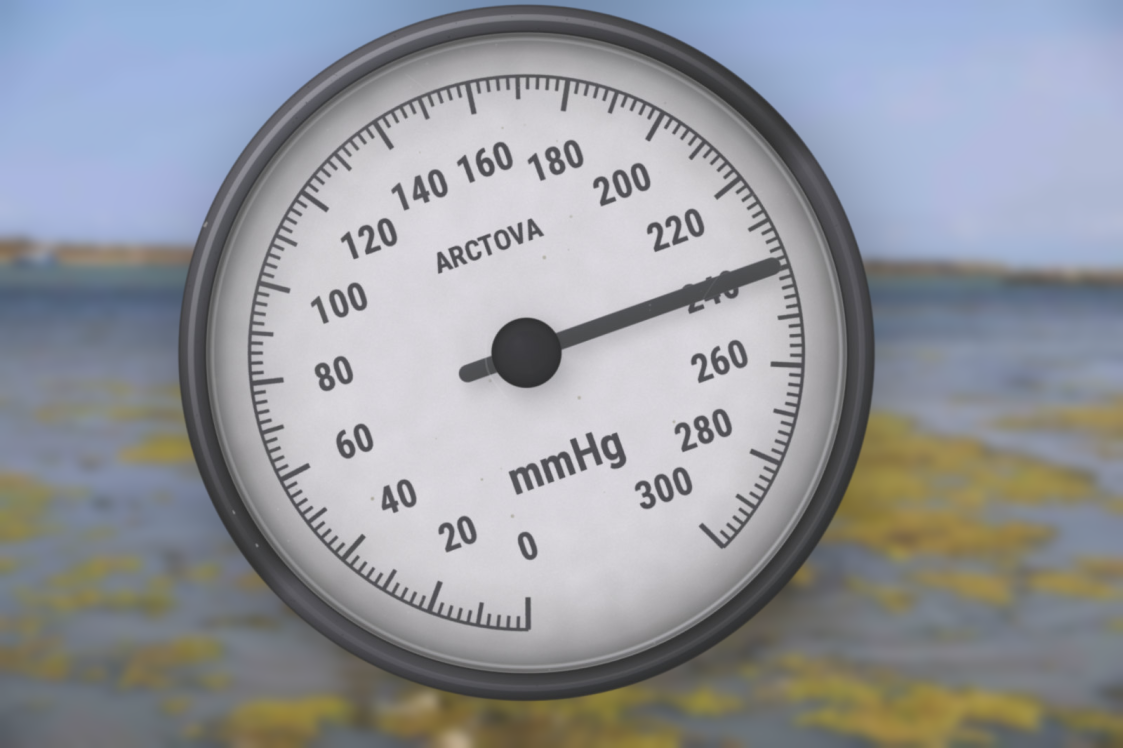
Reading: 239
